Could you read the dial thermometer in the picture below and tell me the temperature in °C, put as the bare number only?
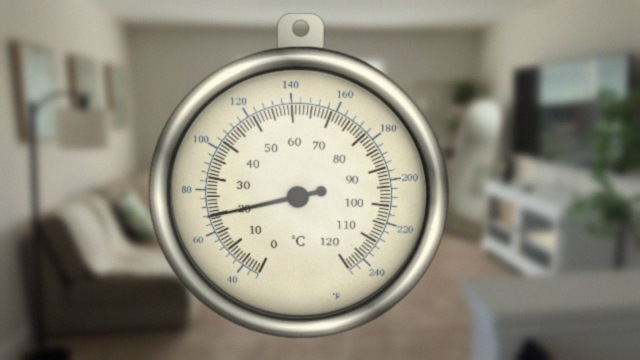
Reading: 20
